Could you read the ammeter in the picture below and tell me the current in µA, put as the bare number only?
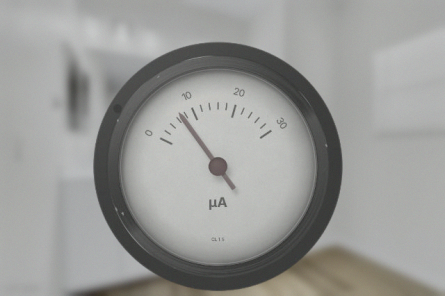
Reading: 7
